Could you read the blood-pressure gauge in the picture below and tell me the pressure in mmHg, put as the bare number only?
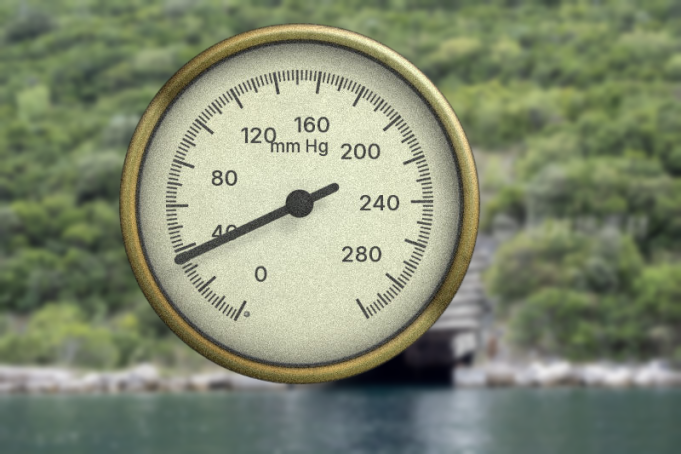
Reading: 36
